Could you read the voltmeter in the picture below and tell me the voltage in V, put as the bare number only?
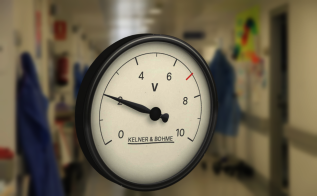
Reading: 2
